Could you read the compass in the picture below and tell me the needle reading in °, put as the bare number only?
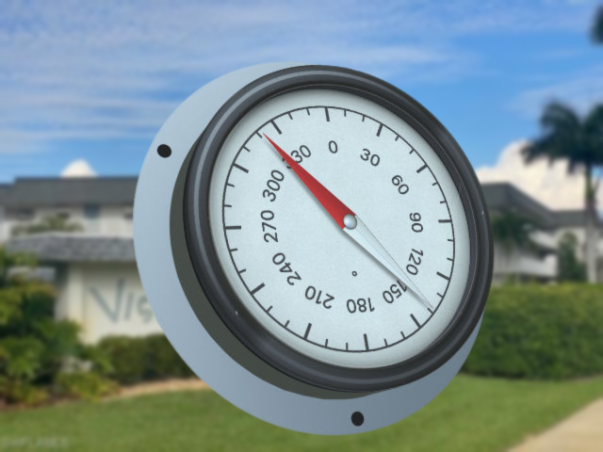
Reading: 320
